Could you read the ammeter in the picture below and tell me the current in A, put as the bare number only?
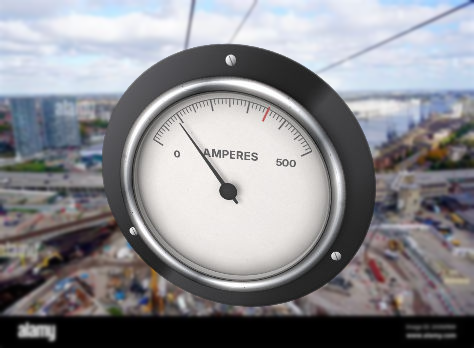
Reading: 100
